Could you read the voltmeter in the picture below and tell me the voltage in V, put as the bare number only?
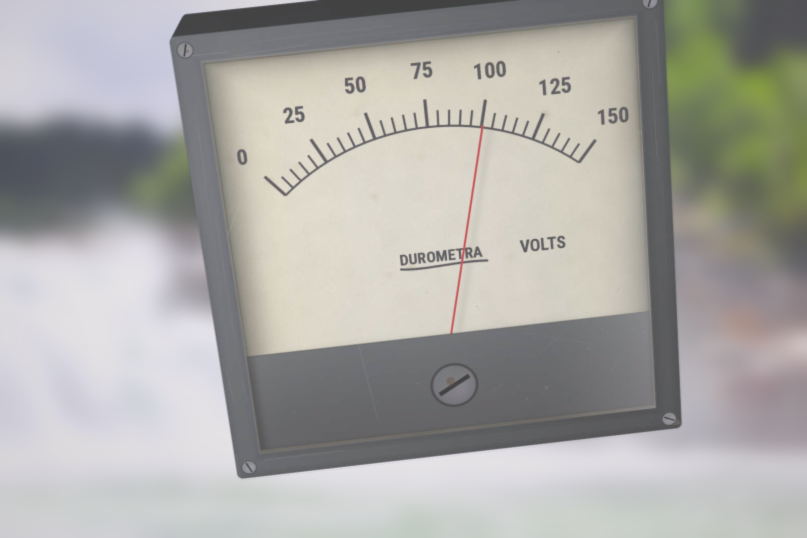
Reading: 100
